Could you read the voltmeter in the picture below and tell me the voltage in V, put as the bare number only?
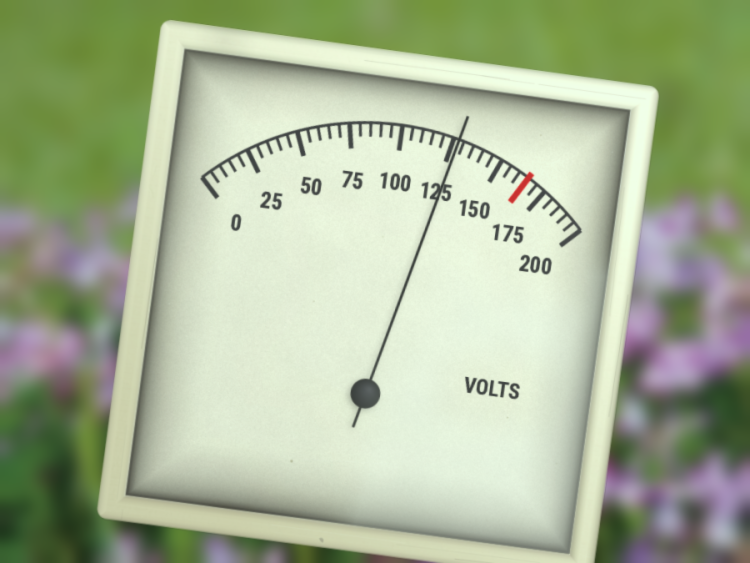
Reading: 127.5
